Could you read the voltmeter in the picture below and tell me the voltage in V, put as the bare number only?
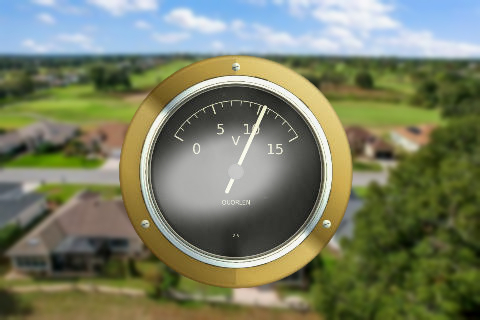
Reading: 10.5
